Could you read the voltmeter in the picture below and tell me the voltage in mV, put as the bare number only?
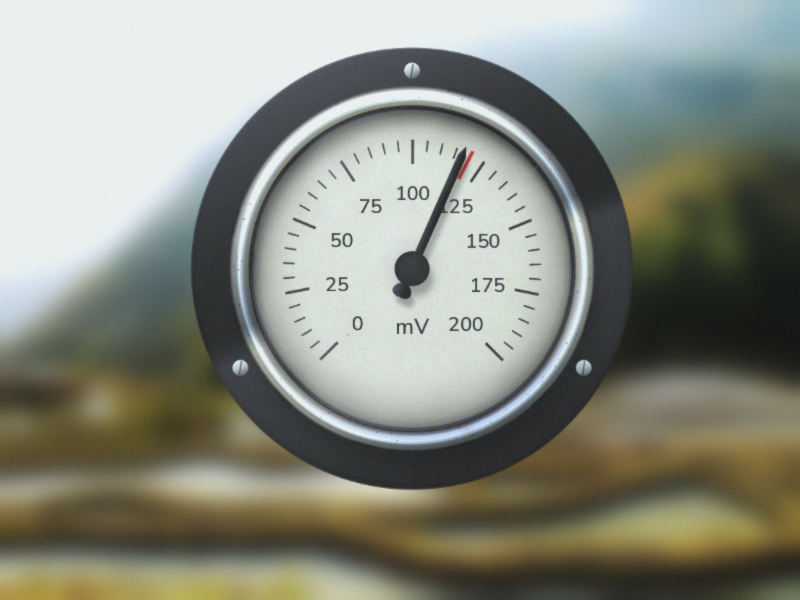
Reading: 117.5
